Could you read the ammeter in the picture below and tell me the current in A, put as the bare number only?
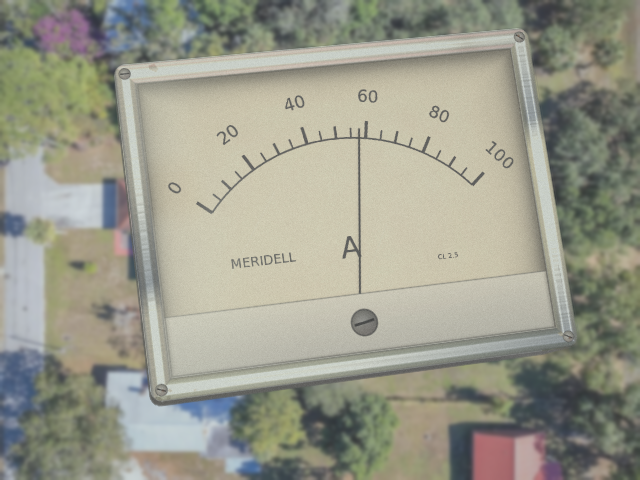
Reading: 57.5
